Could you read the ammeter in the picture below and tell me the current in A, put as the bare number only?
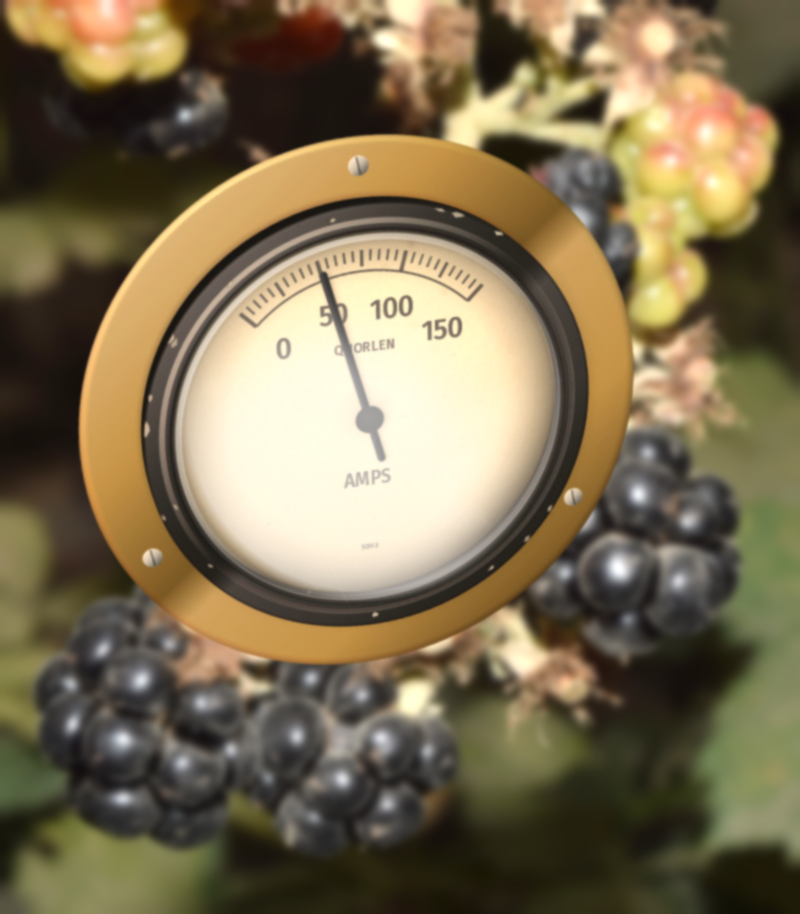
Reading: 50
